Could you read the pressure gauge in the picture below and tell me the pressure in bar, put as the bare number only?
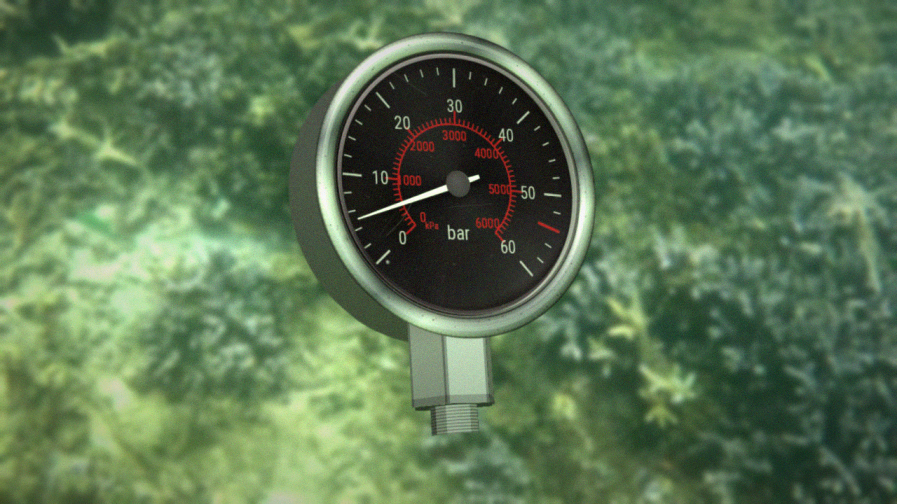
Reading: 5
